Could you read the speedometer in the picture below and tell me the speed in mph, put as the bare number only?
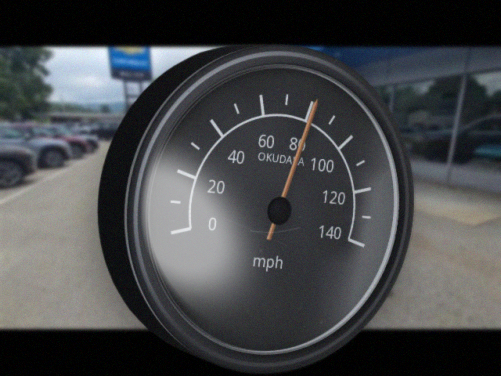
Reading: 80
